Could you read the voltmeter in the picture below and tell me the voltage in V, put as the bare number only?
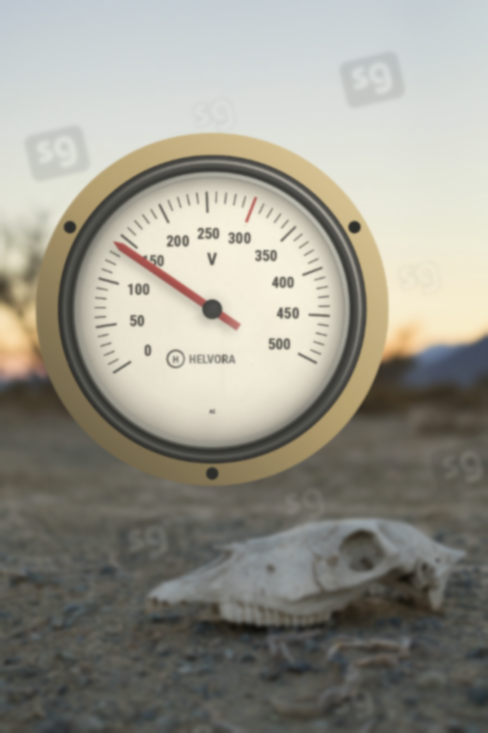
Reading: 140
